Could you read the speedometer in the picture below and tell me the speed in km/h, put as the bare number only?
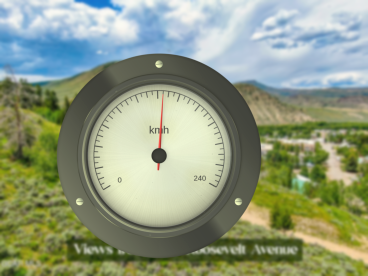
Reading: 125
